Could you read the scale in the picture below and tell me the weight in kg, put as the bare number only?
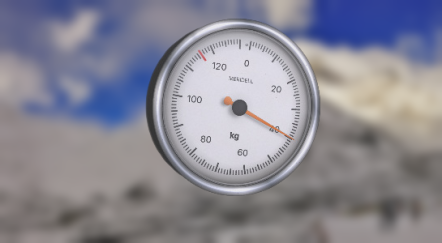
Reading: 40
